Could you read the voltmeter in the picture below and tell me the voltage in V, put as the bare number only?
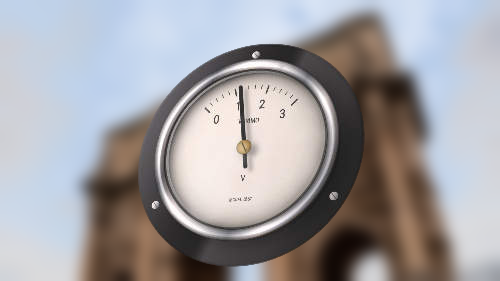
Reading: 1.2
